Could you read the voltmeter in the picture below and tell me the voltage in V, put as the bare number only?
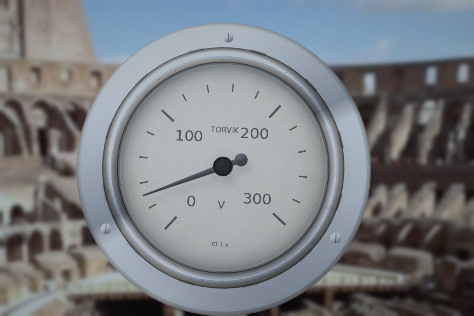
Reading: 30
